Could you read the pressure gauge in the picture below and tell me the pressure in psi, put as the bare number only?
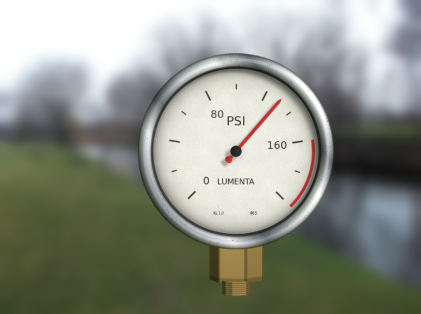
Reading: 130
